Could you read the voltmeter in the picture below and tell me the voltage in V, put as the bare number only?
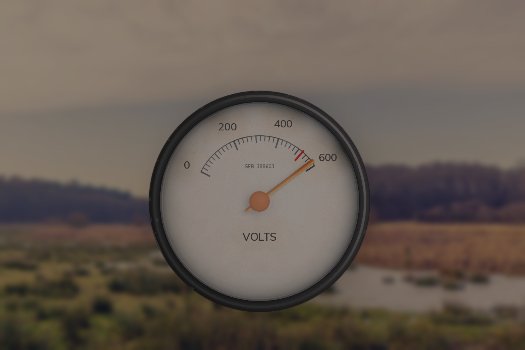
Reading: 580
